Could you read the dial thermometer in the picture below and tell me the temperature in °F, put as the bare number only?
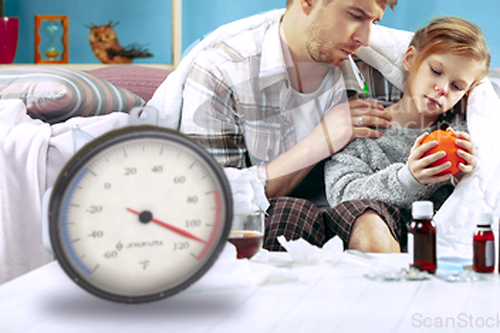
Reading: 110
